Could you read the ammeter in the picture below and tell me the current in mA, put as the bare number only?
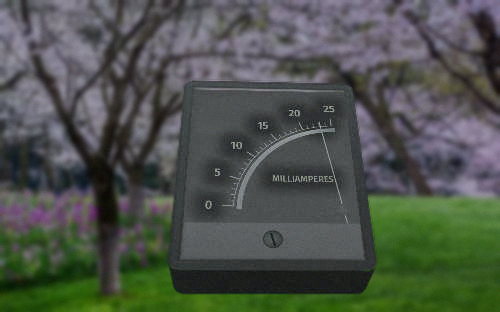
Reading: 23
